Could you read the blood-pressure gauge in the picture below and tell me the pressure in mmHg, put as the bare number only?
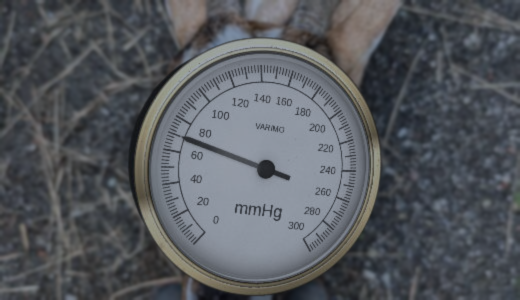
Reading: 70
